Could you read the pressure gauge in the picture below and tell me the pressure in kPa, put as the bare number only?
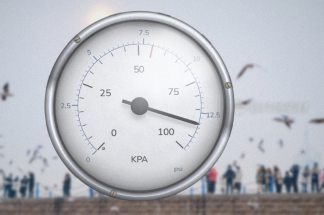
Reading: 90
